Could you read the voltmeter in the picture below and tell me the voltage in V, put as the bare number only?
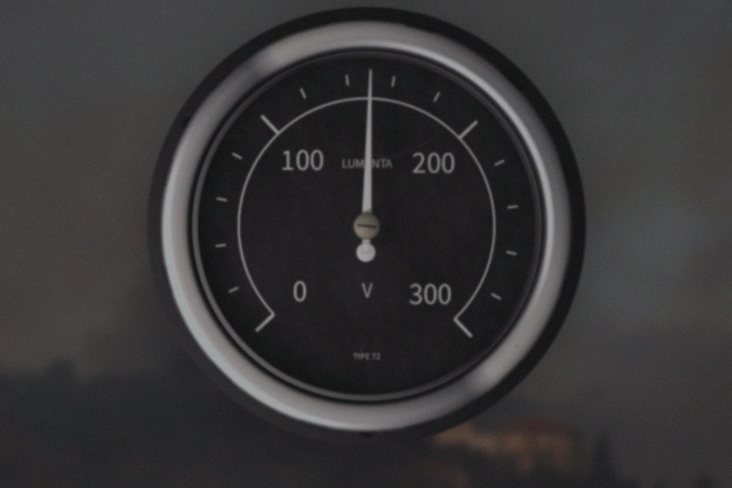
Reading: 150
